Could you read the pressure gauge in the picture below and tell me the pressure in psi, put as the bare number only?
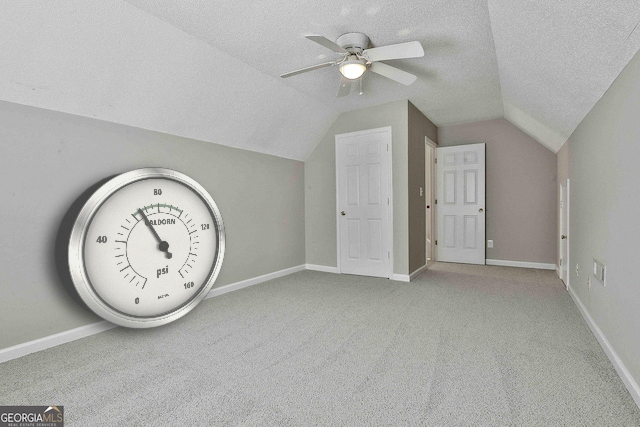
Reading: 65
